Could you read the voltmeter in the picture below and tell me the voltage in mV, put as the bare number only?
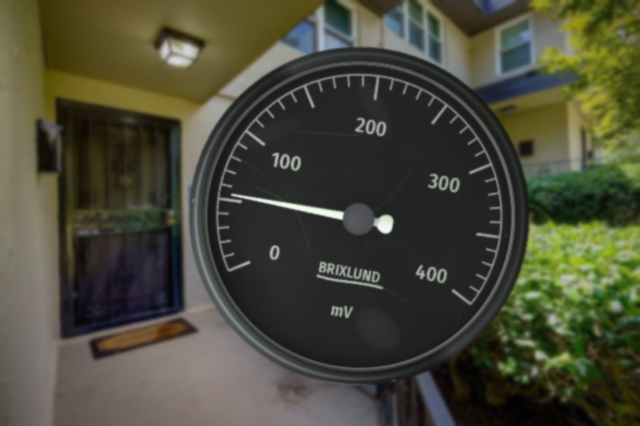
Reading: 55
